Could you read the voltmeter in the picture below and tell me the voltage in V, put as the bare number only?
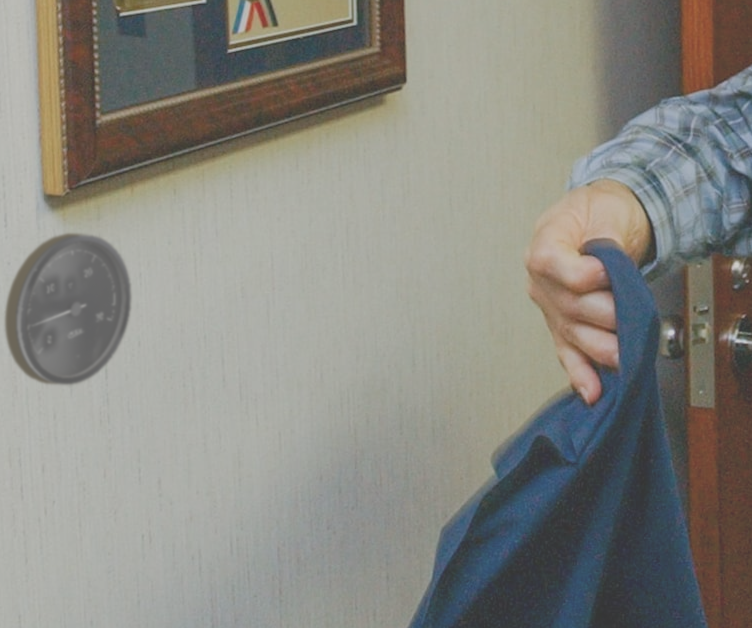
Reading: 4
